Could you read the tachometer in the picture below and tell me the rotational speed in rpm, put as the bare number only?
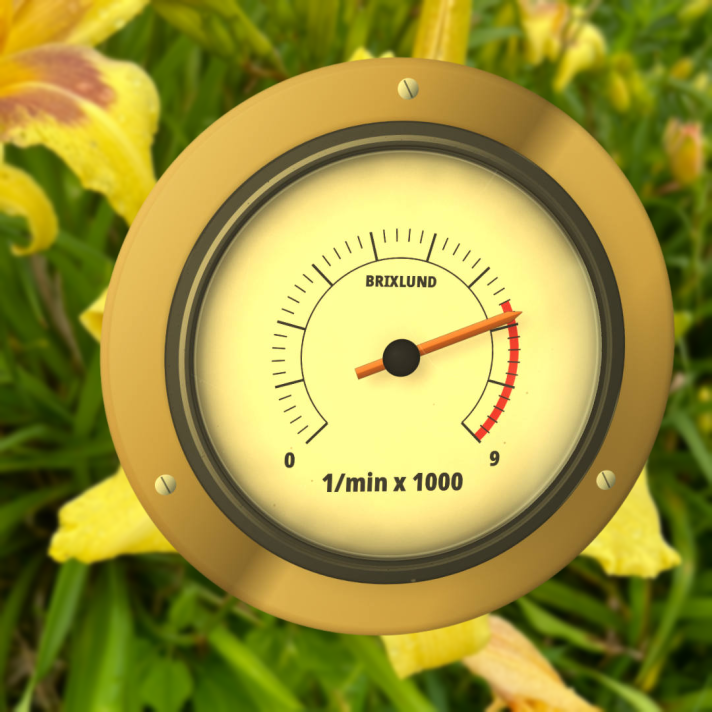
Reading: 6800
